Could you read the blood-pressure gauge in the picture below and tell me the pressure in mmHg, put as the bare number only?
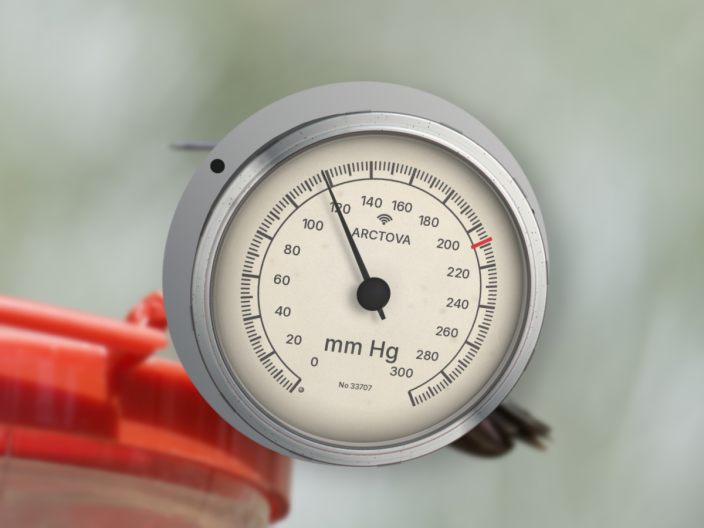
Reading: 118
